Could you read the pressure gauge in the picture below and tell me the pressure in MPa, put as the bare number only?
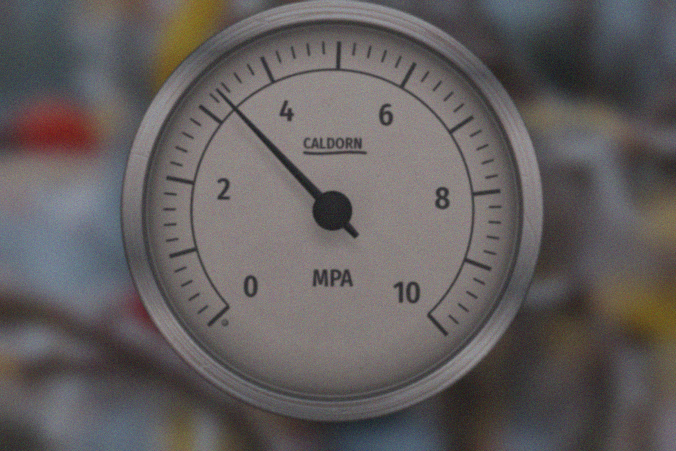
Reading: 3.3
